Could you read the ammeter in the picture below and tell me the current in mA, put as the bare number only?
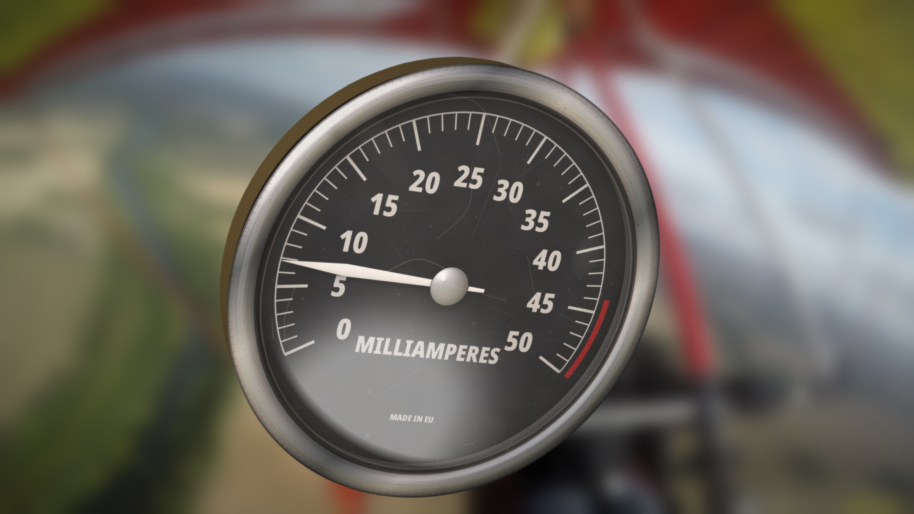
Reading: 7
